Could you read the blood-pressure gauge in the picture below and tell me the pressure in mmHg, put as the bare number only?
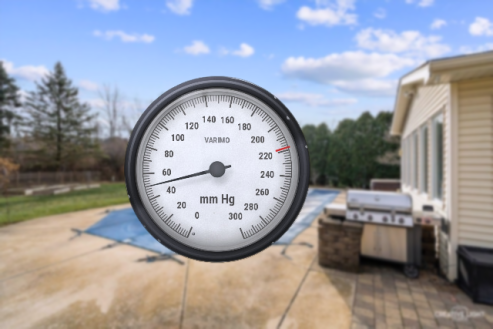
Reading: 50
